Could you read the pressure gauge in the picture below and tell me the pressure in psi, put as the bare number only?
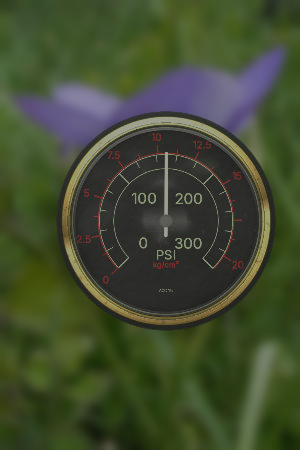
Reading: 150
